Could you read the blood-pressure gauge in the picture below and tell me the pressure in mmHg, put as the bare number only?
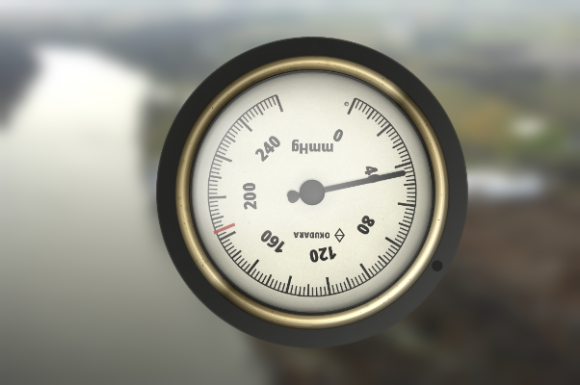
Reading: 44
